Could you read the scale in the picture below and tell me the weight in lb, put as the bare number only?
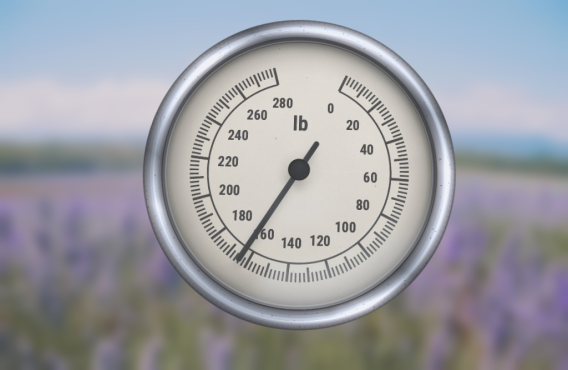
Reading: 164
